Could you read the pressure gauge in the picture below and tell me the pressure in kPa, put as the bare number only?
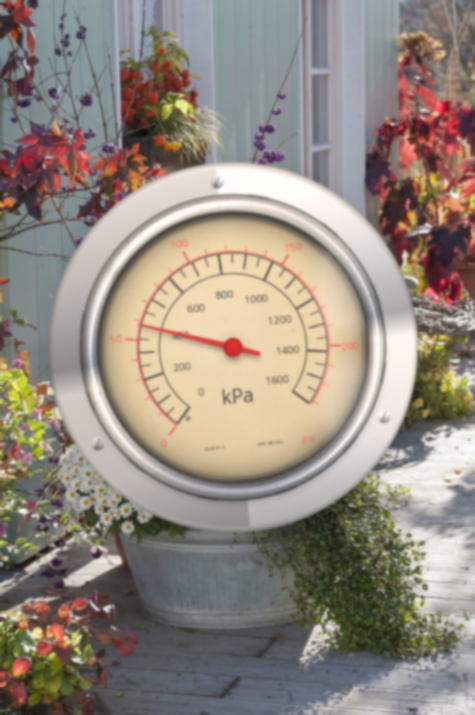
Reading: 400
